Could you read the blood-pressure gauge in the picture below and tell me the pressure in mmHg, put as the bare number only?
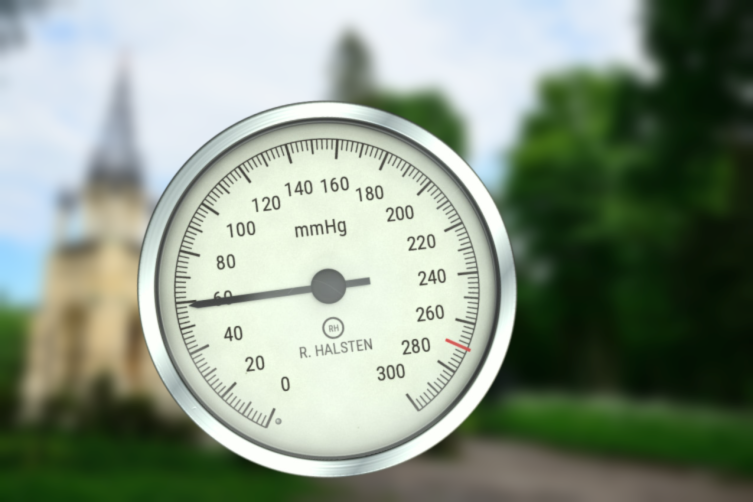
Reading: 58
